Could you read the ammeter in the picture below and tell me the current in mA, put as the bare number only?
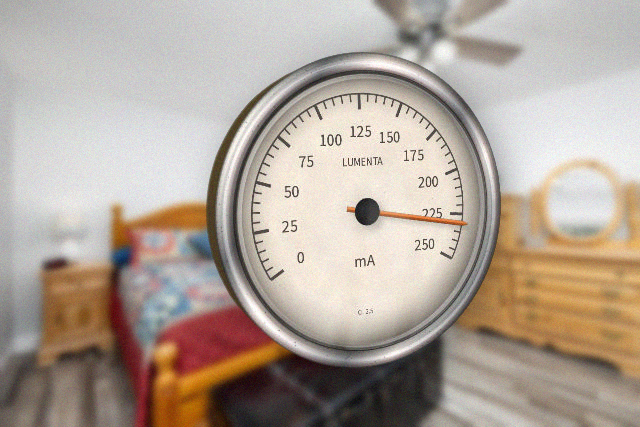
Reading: 230
